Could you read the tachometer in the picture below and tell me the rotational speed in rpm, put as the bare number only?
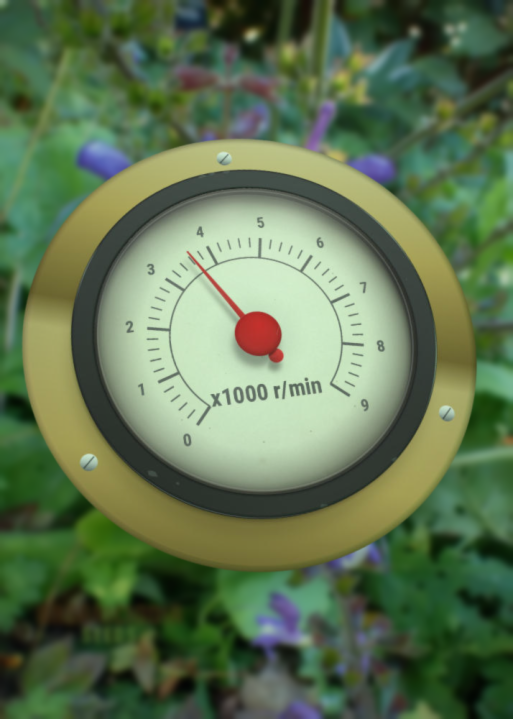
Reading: 3600
